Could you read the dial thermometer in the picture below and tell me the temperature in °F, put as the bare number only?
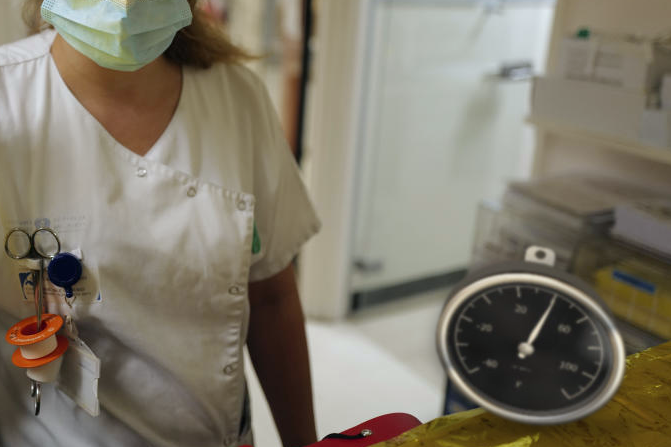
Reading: 40
